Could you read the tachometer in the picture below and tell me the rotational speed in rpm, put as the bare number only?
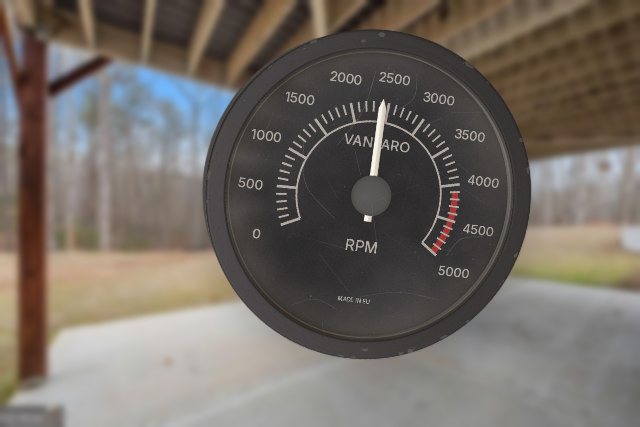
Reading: 2400
